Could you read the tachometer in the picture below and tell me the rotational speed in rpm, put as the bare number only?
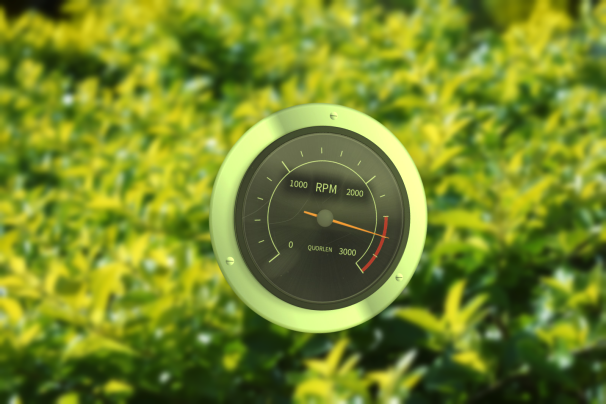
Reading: 2600
